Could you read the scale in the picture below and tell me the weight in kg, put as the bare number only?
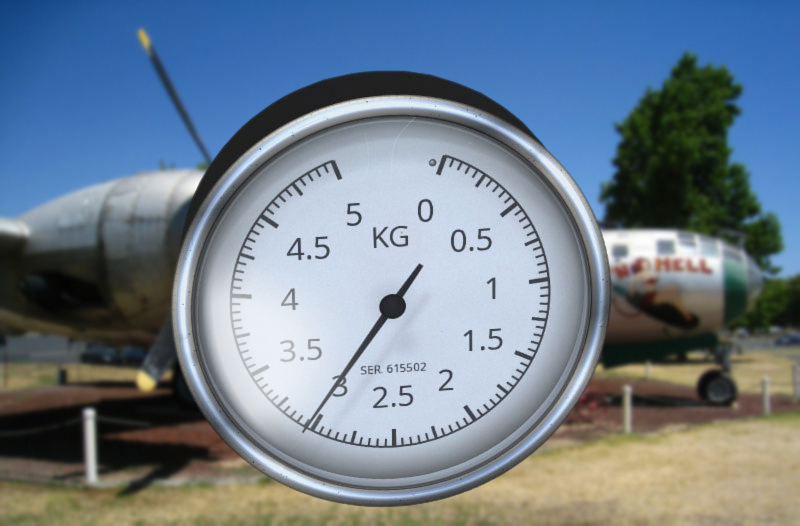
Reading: 3.05
